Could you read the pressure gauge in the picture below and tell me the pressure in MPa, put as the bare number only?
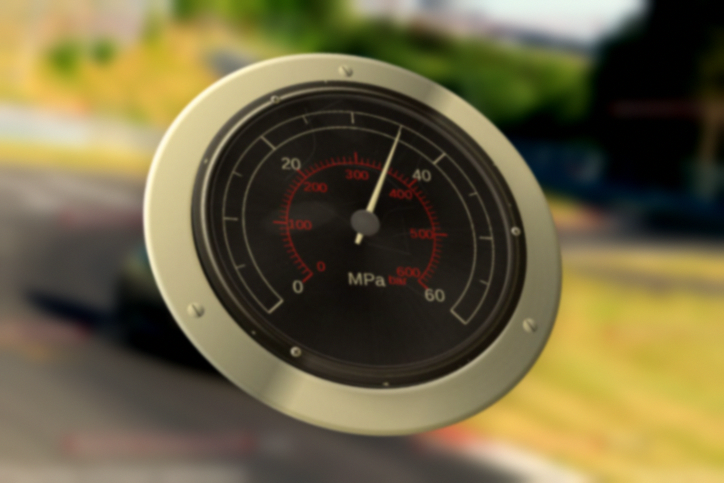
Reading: 35
